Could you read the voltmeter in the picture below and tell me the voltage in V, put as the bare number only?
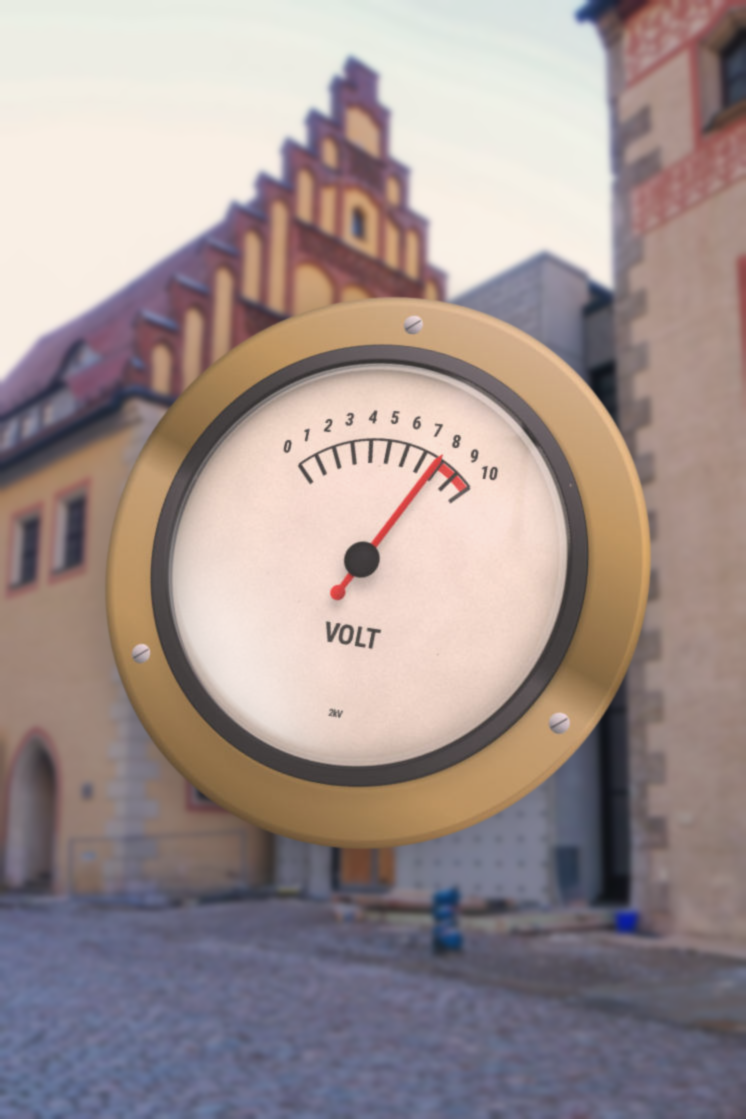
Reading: 8
